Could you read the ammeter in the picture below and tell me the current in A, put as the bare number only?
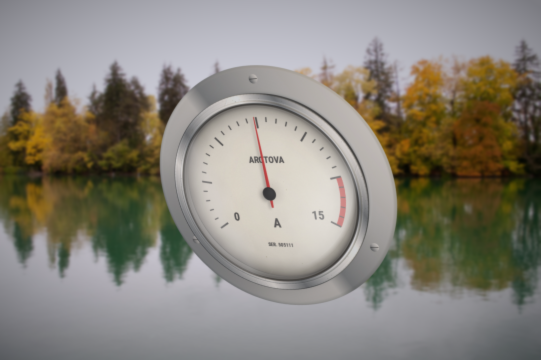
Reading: 7.5
